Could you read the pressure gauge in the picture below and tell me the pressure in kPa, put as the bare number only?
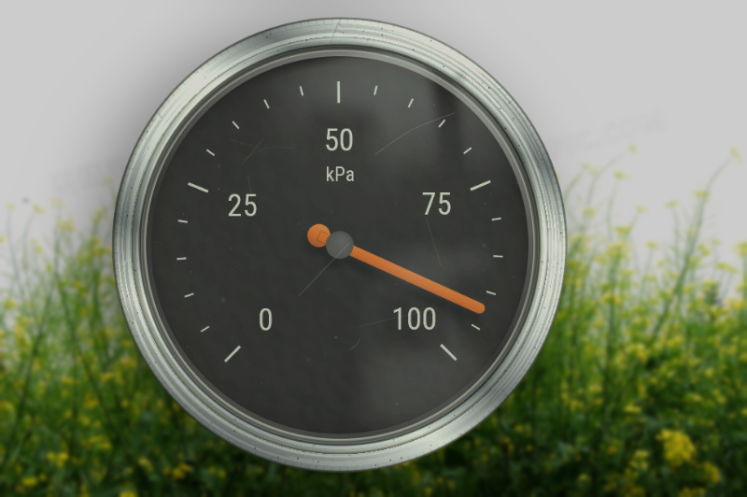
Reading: 92.5
